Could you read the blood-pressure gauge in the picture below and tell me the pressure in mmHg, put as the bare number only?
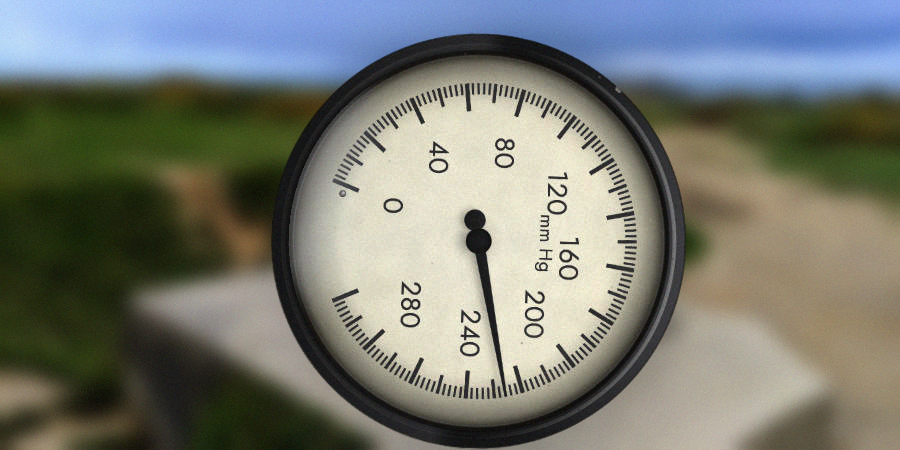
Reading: 226
